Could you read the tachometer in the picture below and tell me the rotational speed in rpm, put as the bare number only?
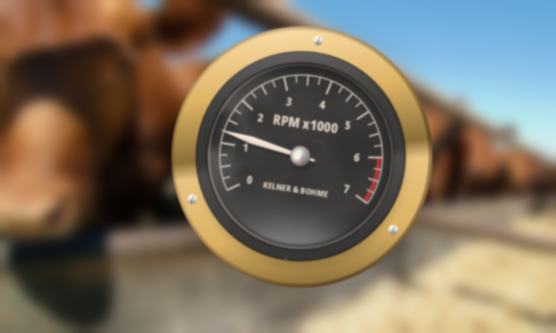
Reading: 1250
